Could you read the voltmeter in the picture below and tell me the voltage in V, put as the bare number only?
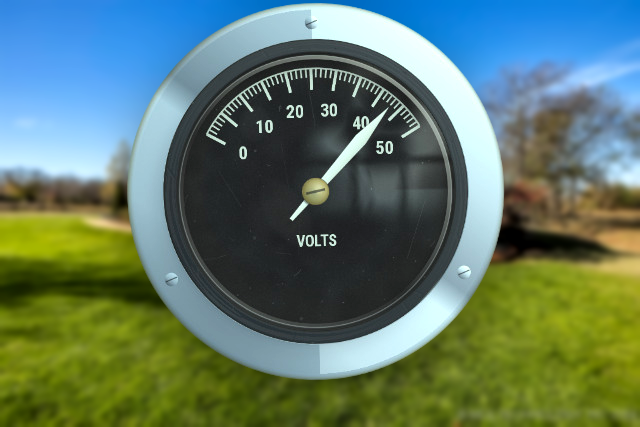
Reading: 43
